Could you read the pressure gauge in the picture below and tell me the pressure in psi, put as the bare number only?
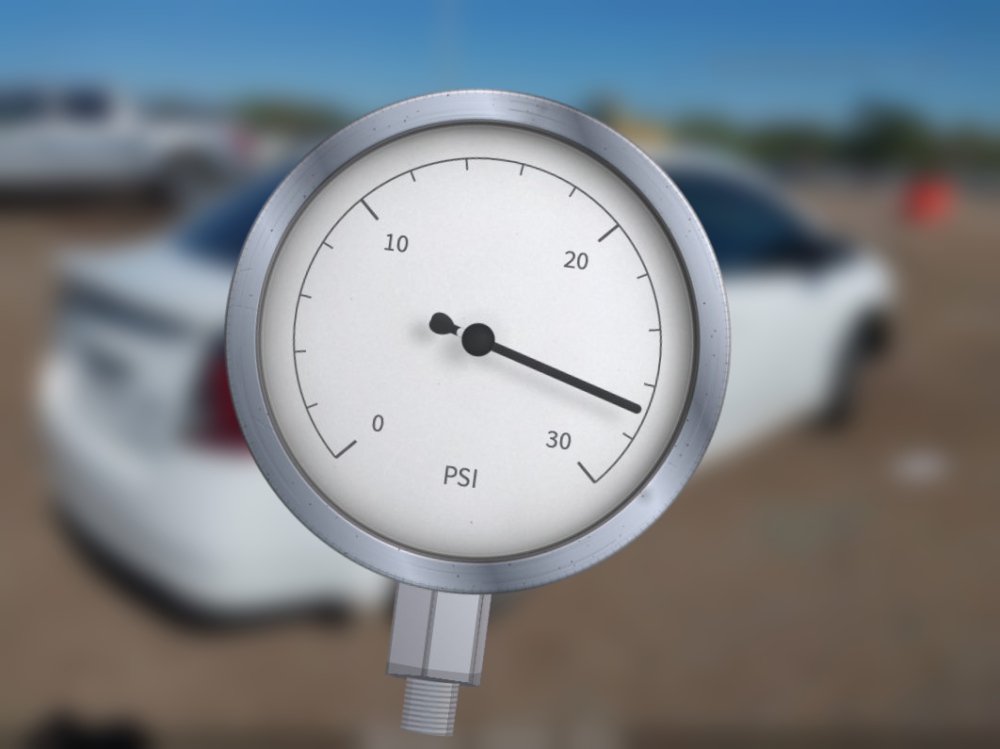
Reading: 27
